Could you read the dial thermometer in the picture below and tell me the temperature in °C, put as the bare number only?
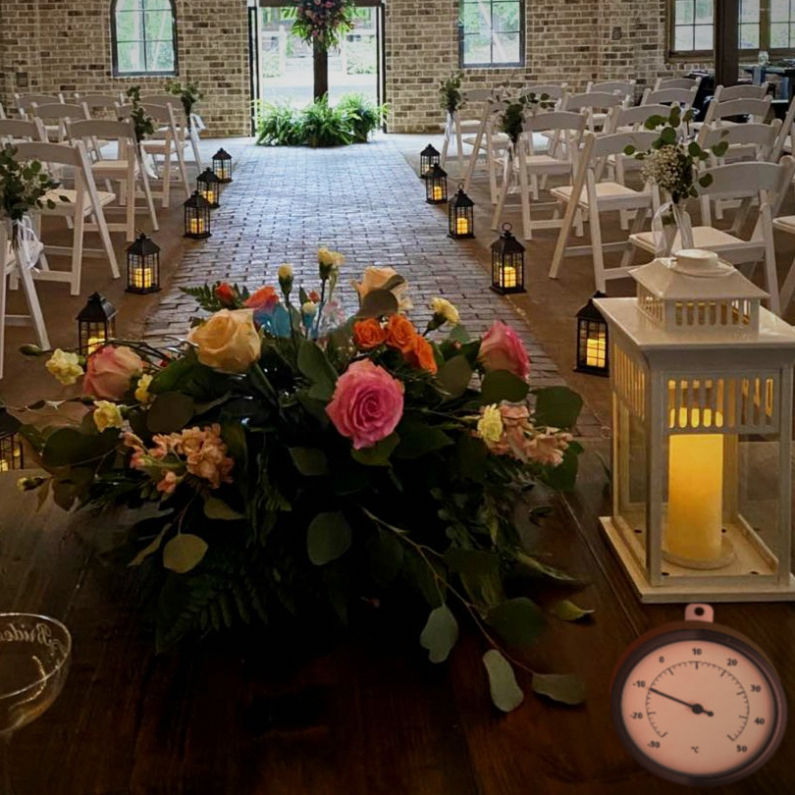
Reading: -10
